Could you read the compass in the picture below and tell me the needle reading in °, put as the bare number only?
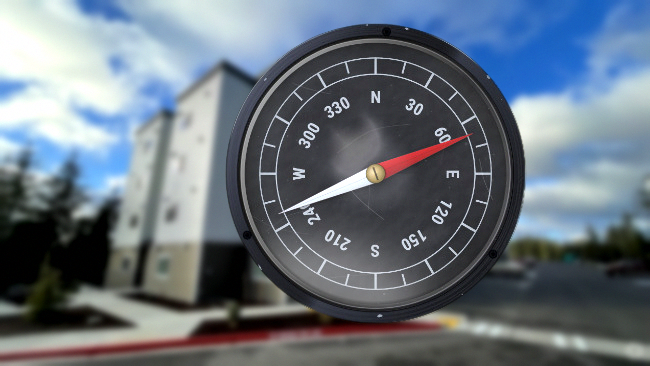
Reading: 67.5
